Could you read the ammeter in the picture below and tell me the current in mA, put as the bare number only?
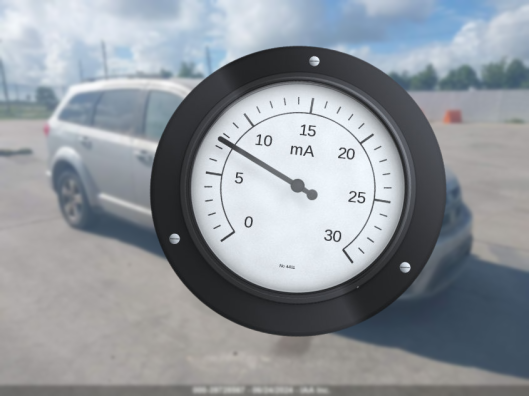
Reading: 7.5
